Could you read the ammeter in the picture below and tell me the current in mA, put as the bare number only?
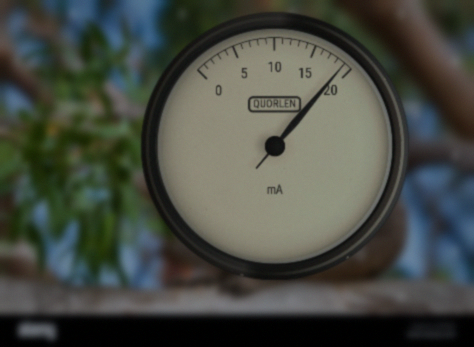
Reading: 19
